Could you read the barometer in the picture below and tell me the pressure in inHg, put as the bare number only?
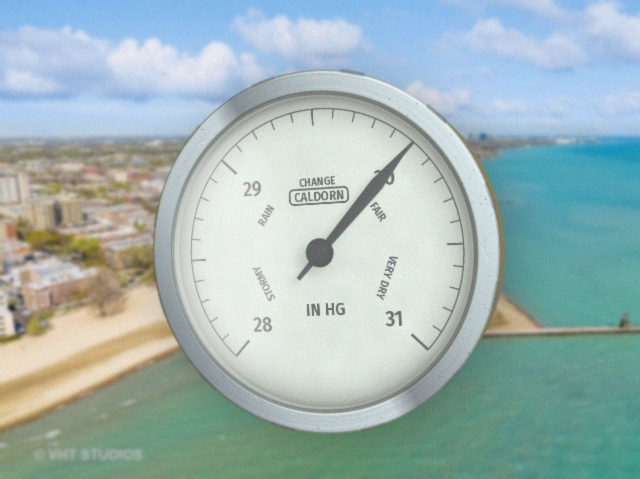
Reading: 30
